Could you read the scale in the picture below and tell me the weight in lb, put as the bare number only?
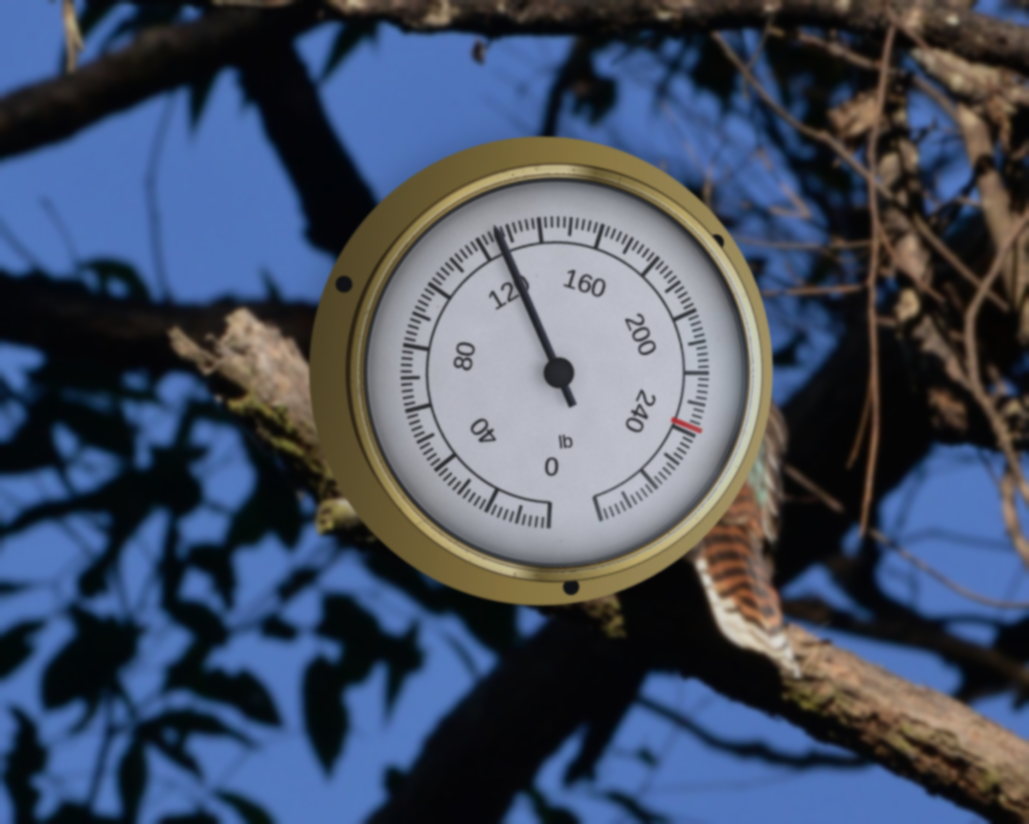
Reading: 126
